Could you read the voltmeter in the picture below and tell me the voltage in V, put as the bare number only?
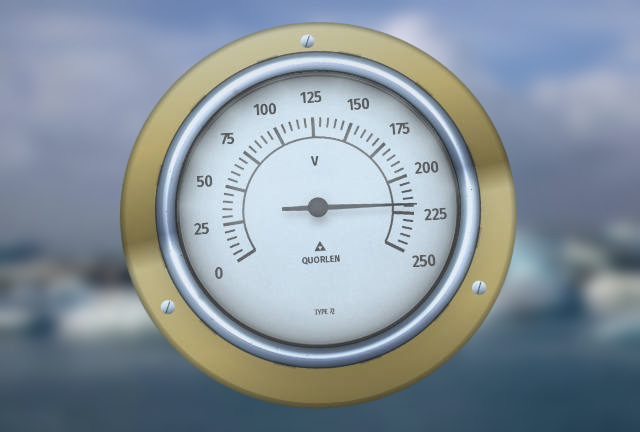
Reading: 220
